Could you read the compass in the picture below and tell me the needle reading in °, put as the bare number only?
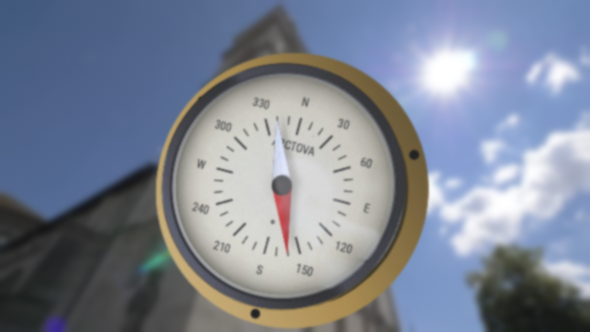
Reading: 160
